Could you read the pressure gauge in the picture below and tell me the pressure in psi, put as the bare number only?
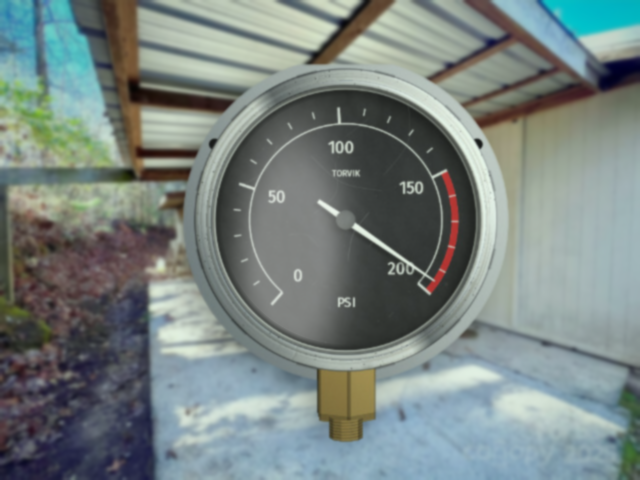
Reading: 195
